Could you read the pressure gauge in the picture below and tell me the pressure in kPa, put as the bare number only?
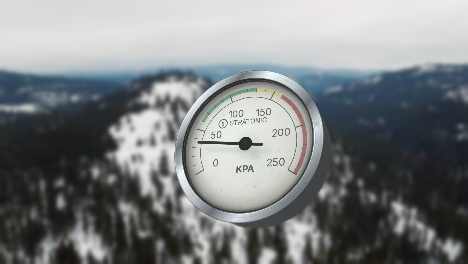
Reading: 35
